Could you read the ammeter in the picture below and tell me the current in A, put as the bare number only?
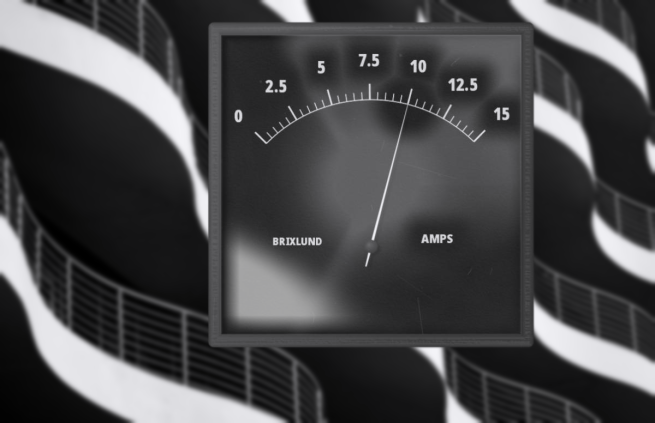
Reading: 10
